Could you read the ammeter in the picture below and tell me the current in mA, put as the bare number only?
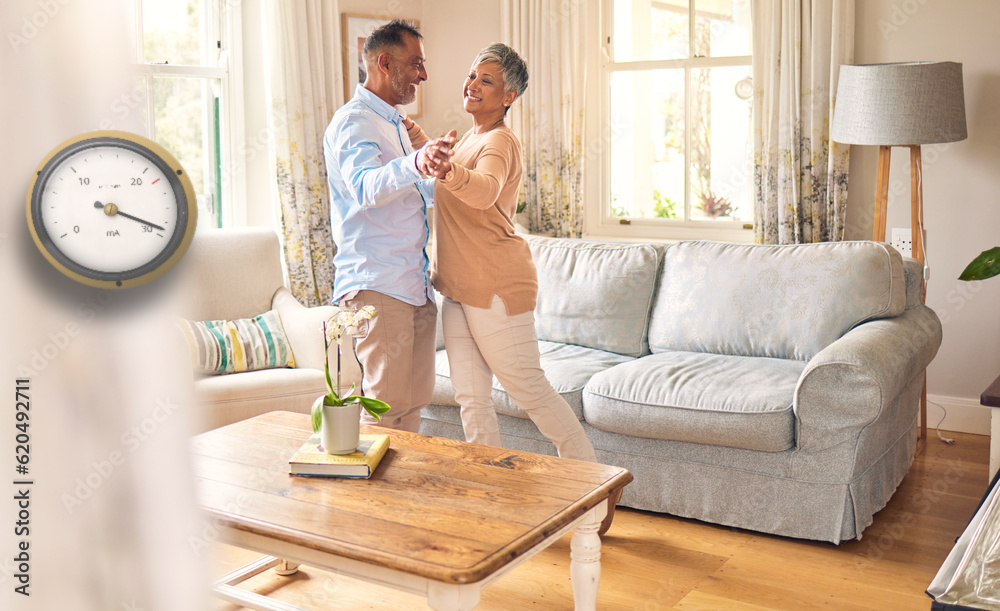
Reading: 29
